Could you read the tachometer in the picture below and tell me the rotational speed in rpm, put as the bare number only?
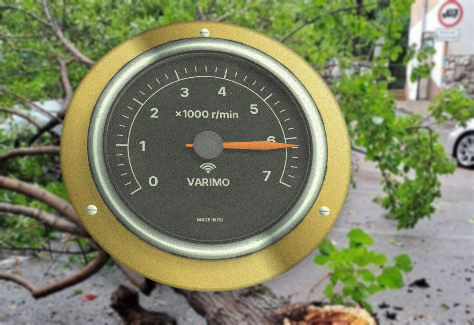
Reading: 6200
